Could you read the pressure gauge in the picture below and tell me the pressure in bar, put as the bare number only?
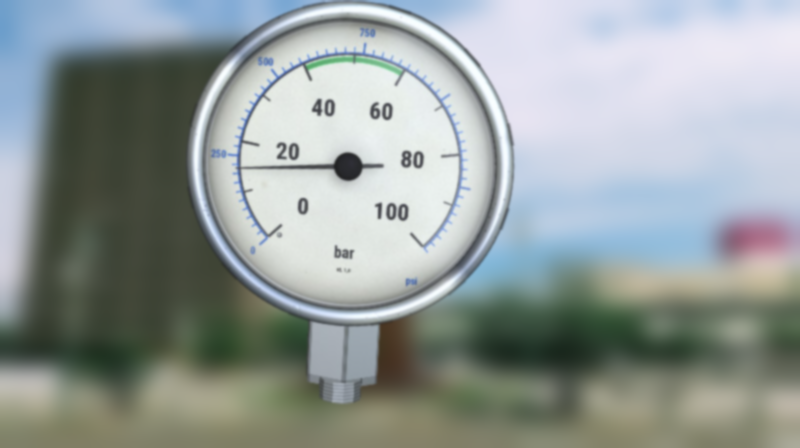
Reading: 15
